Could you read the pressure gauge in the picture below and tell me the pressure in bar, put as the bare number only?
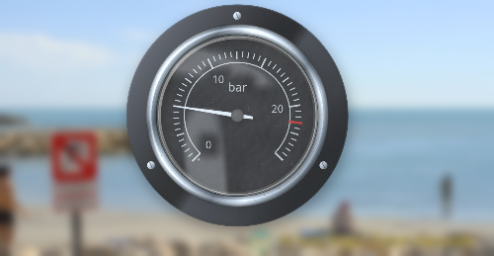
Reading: 5
